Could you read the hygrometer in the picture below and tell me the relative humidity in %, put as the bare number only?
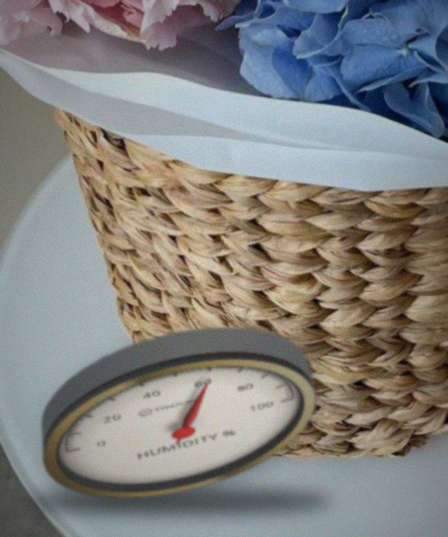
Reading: 60
